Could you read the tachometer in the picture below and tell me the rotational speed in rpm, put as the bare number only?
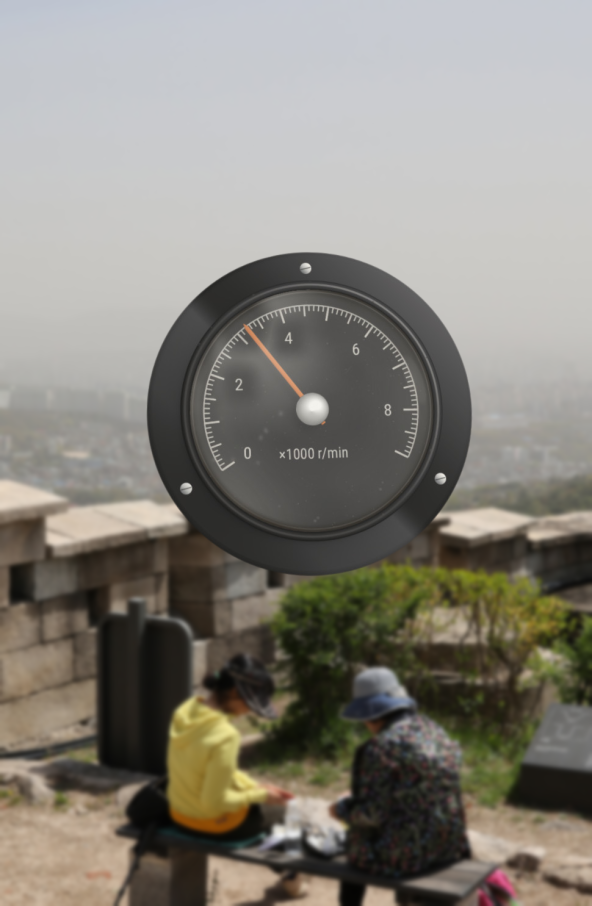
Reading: 3200
